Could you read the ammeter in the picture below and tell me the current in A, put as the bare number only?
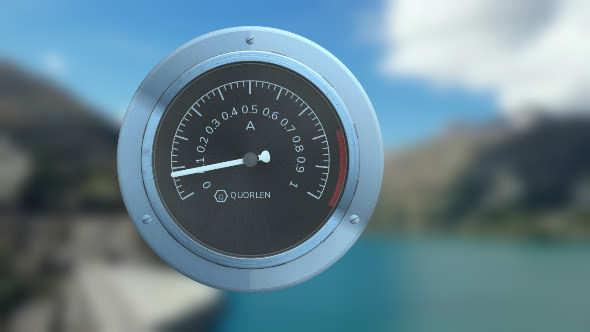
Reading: 0.08
